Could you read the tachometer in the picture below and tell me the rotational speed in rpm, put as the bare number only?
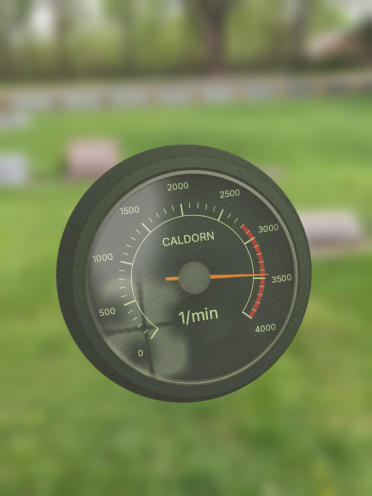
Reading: 3450
